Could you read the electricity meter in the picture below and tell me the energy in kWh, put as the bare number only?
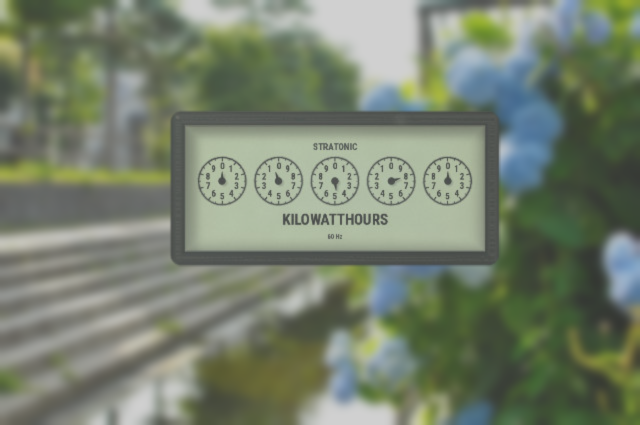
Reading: 480
